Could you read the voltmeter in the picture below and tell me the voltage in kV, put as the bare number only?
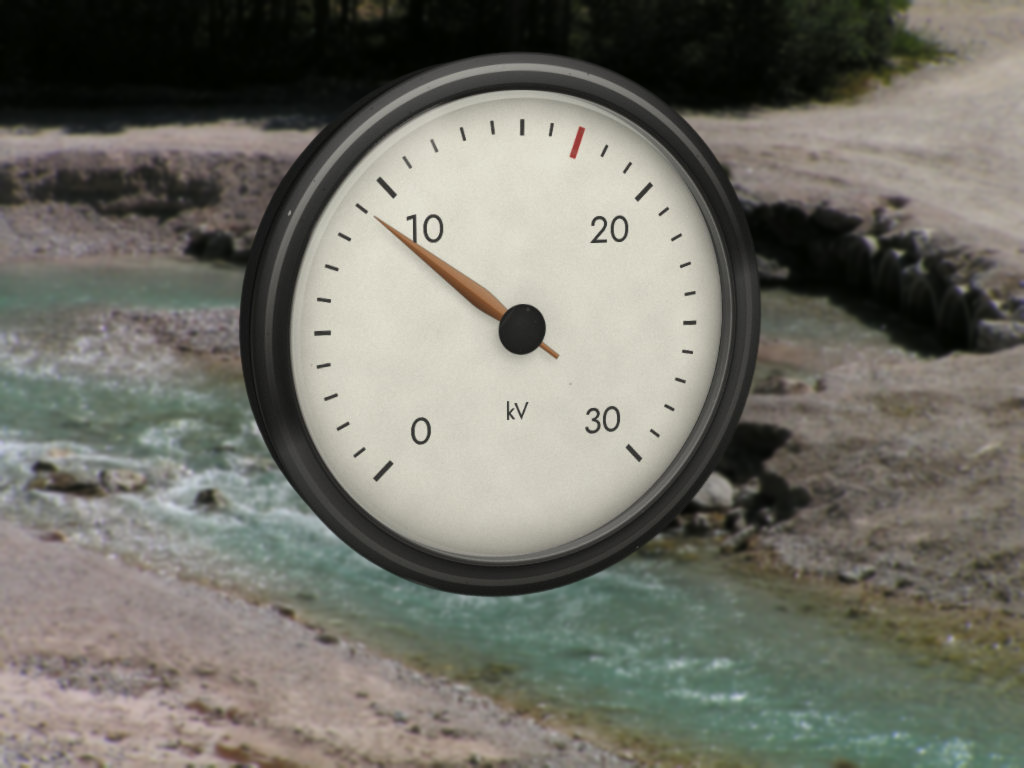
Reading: 9
